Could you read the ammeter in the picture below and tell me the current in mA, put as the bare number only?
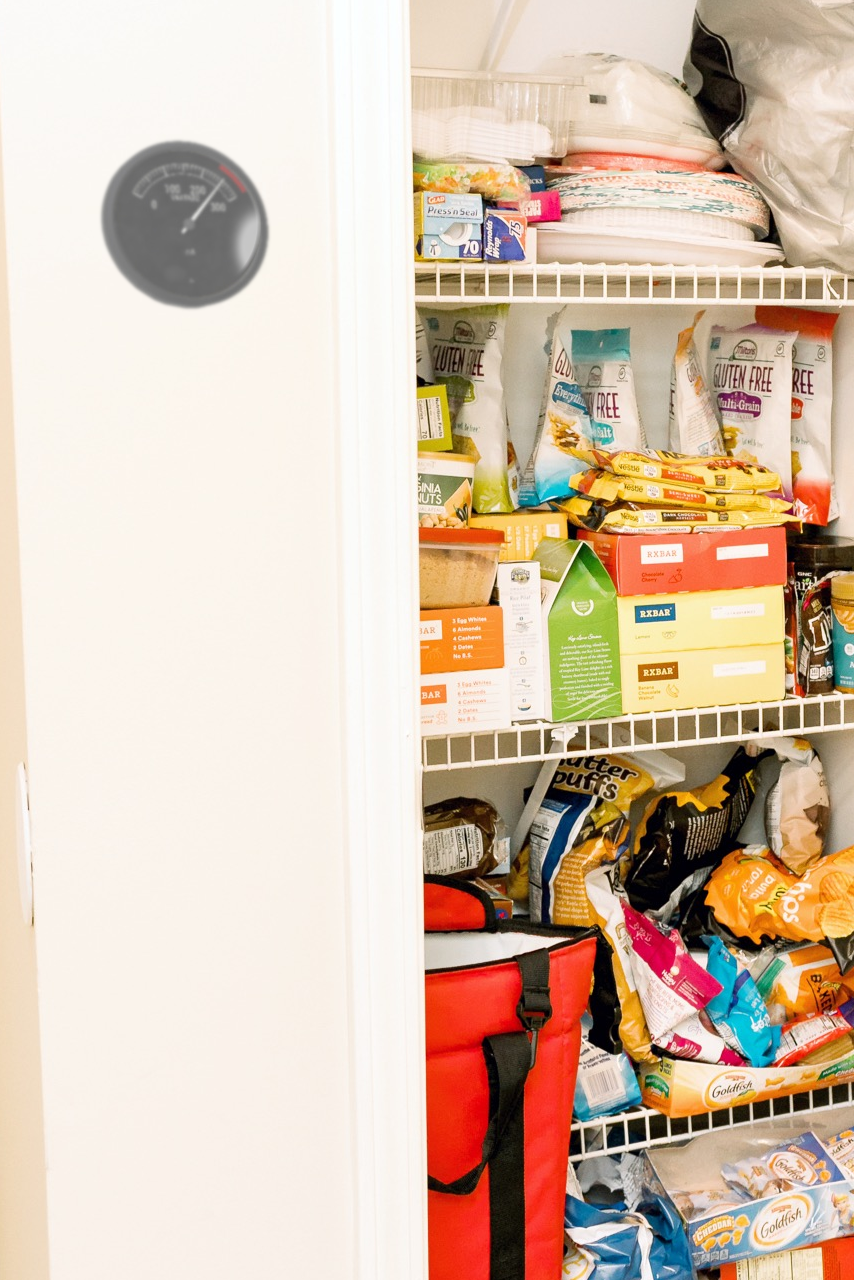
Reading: 250
